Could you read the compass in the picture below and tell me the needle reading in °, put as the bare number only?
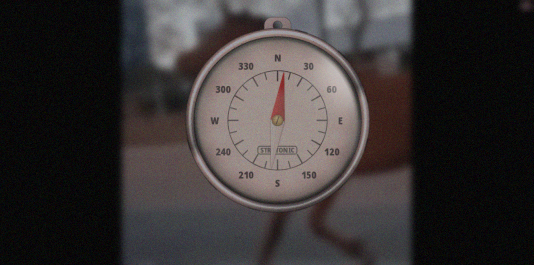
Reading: 7.5
